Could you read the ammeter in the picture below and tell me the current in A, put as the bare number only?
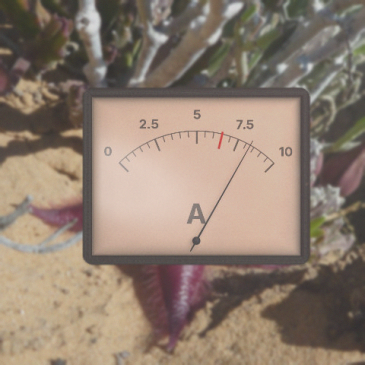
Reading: 8.25
